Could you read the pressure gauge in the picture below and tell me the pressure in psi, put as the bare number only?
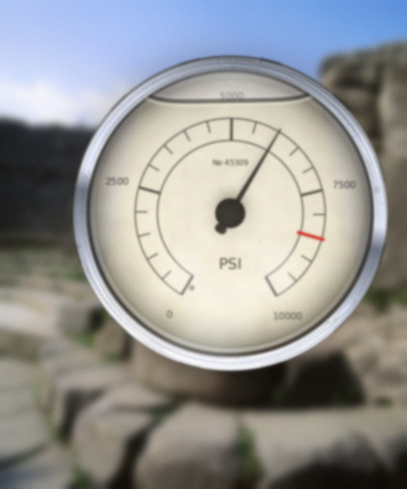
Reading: 6000
